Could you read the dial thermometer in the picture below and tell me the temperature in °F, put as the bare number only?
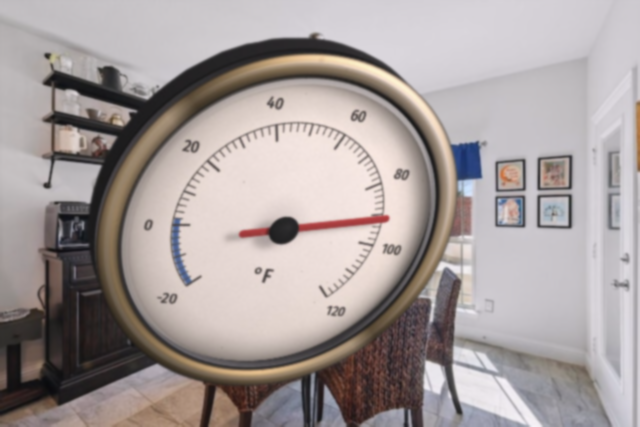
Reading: 90
